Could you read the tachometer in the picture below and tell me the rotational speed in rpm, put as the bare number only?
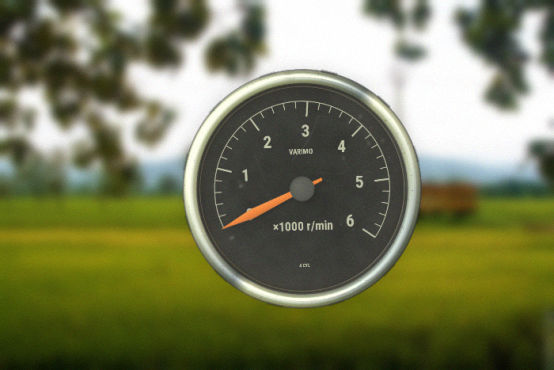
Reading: 0
